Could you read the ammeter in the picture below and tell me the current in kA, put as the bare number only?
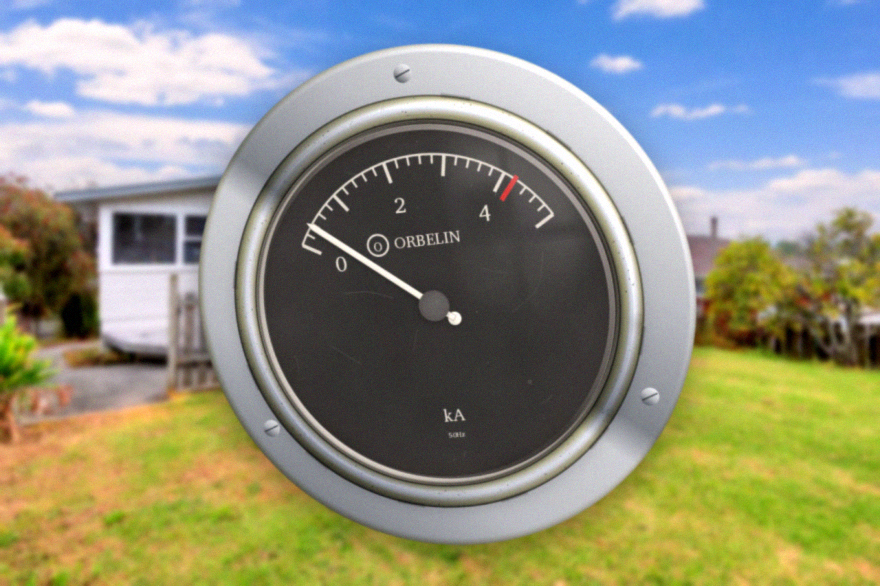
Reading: 0.4
